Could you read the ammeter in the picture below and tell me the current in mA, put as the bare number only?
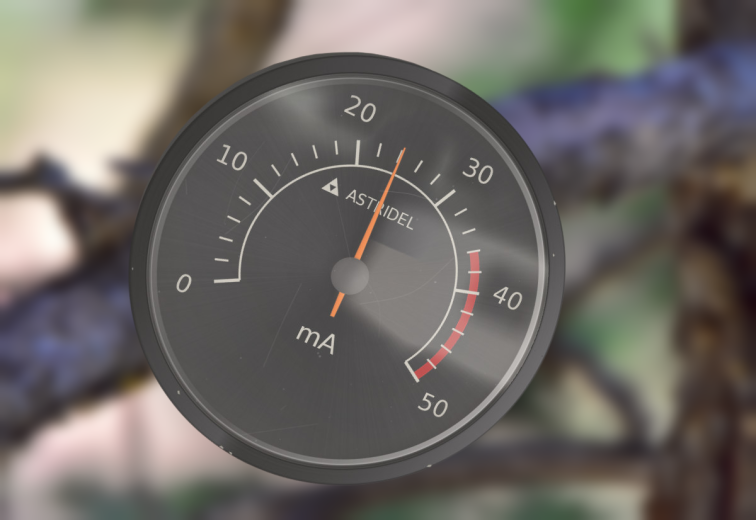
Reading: 24
